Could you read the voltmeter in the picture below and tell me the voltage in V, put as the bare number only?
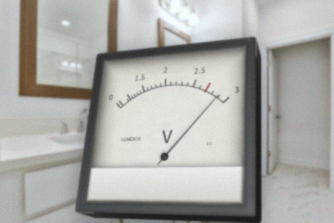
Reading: 2.9
